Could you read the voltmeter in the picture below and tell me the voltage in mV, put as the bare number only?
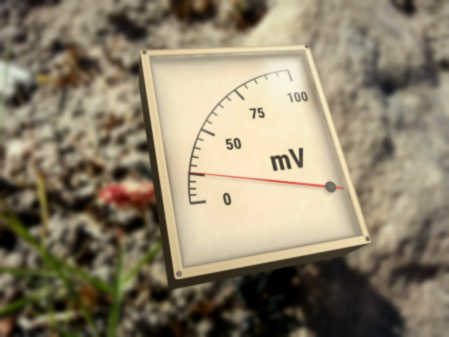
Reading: 25
